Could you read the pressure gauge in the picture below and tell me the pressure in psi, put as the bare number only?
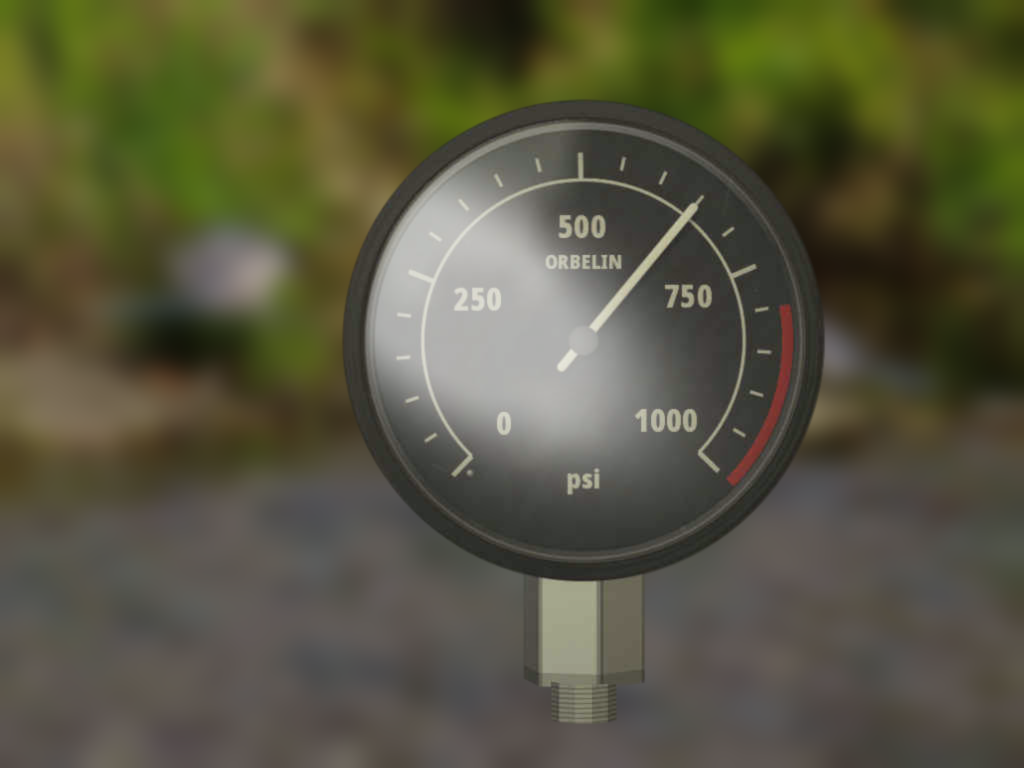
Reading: 650
